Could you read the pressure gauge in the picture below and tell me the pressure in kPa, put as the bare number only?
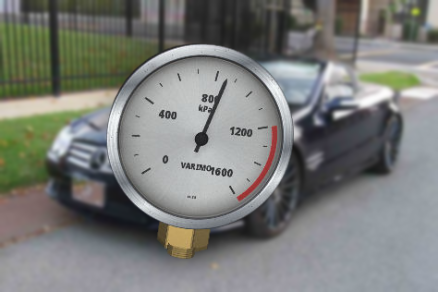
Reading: 850
